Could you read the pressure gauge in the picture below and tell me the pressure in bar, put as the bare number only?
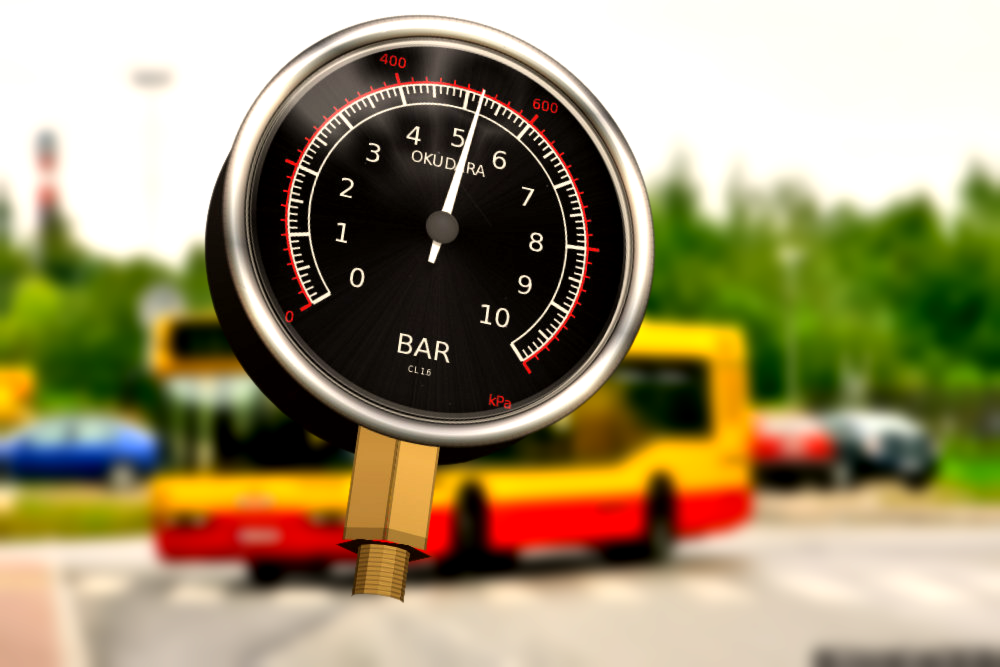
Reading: 5.2
